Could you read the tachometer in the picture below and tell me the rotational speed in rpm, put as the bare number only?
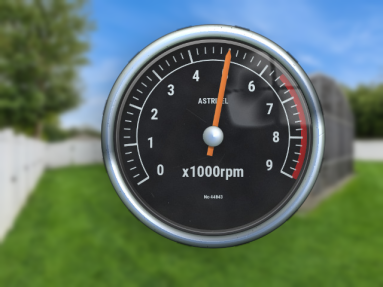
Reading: 5000
